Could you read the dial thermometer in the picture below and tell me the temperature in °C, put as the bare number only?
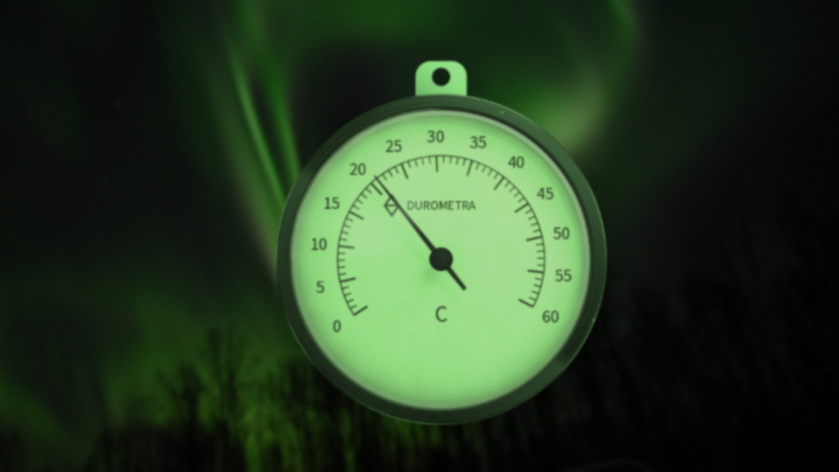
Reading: 21
